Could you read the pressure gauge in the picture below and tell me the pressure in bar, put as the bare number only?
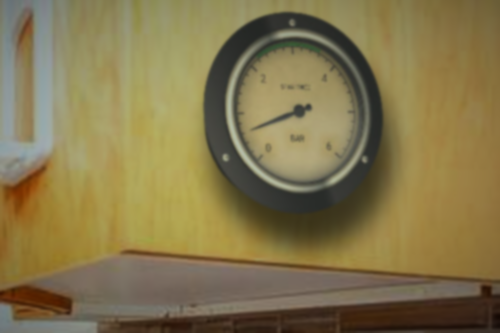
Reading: 0.6
